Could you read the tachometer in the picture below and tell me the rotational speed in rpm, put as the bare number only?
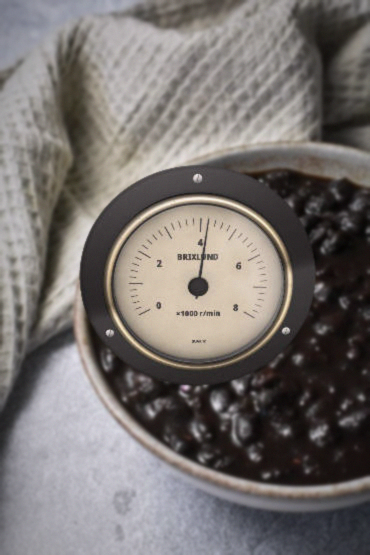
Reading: 4200
